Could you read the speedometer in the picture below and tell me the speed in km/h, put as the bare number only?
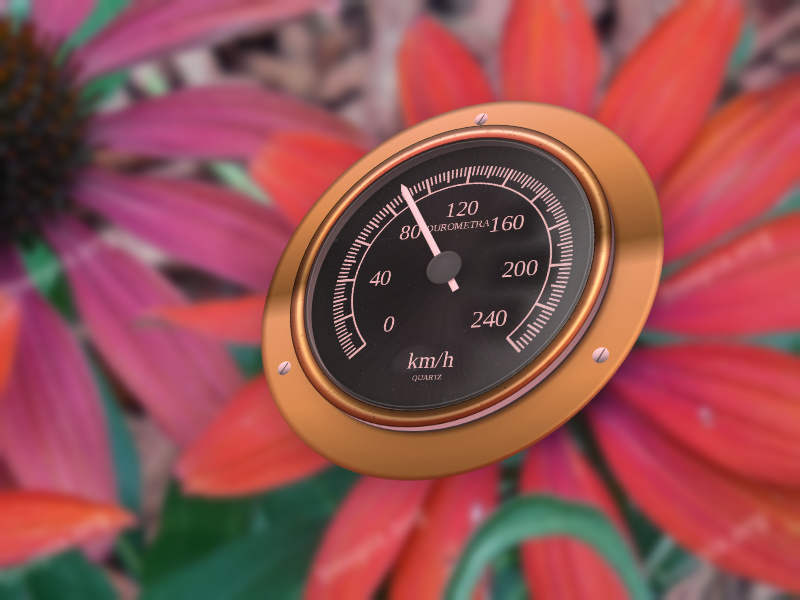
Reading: 90
